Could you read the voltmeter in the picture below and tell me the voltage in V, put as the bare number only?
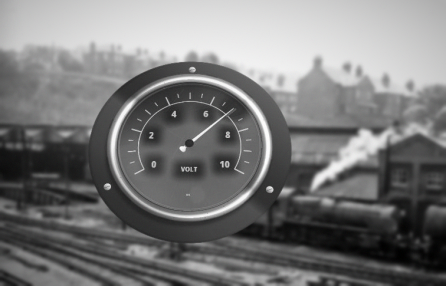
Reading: 7
